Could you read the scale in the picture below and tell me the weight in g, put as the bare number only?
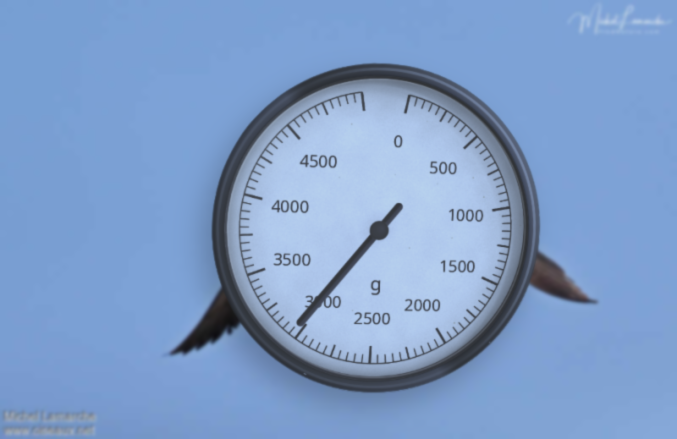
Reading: 3050
